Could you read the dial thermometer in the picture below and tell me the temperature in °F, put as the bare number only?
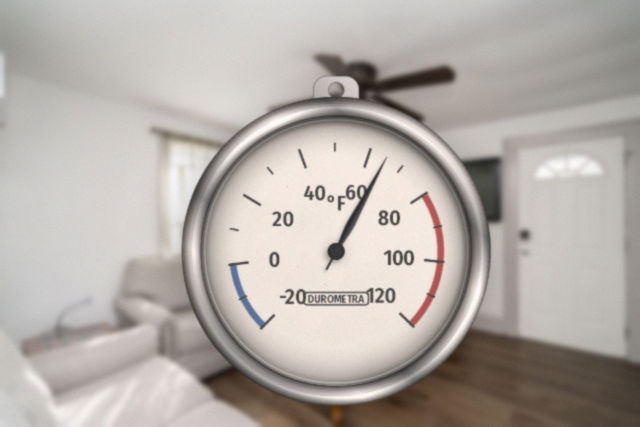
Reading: 65
